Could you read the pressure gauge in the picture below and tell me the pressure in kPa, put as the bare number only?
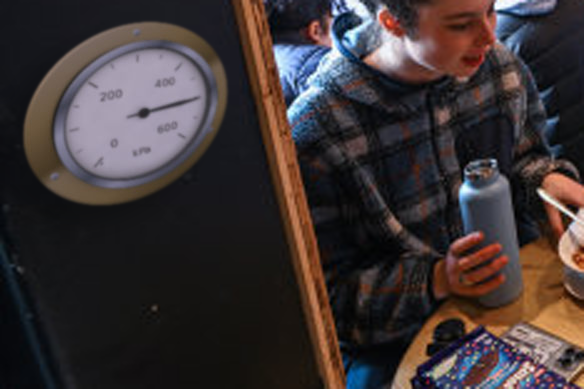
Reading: 500
